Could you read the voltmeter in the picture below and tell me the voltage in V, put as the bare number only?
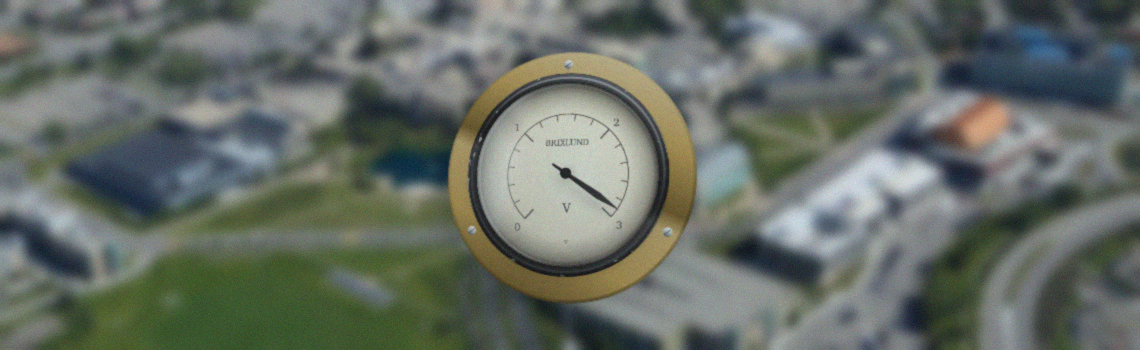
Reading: 2.9
